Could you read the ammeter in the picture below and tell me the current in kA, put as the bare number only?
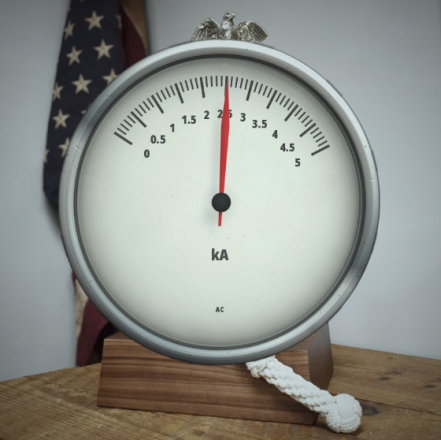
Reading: 2.5
